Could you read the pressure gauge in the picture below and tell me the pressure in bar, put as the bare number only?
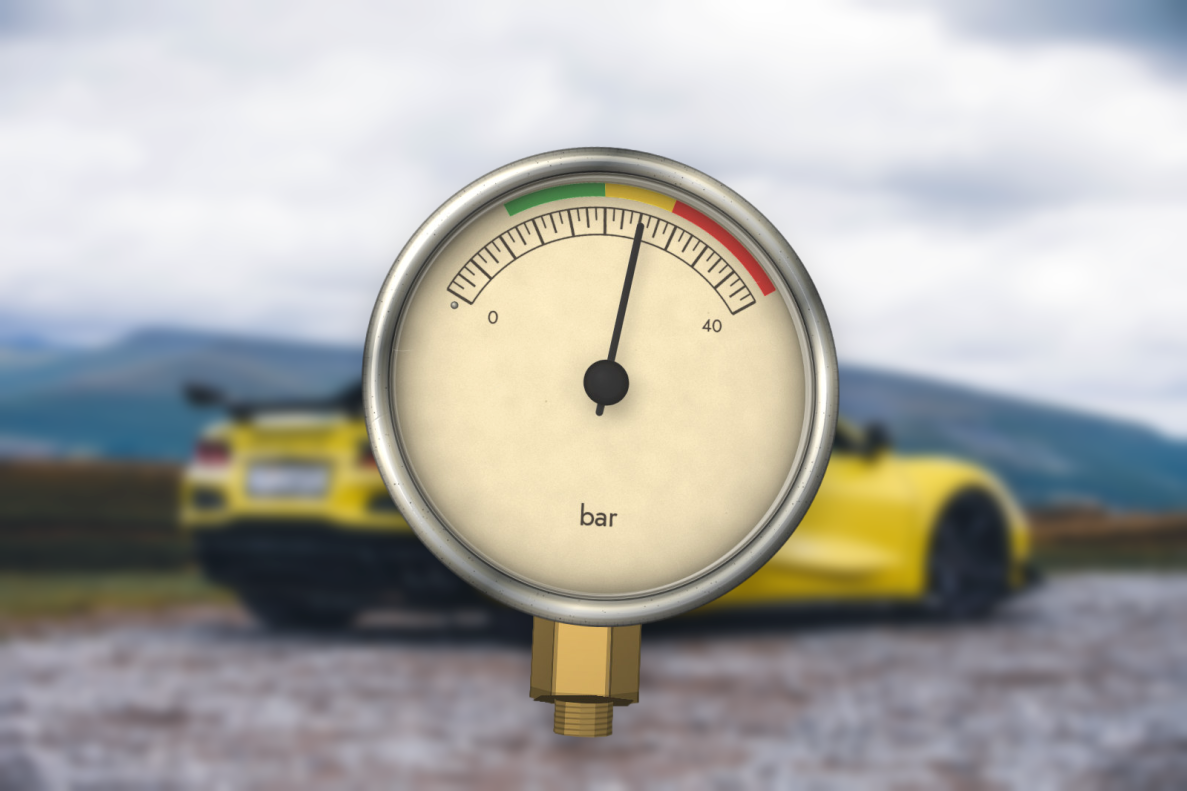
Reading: 24
